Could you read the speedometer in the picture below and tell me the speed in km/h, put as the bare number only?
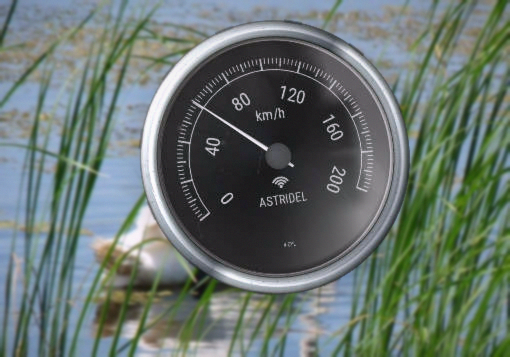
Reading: 60
